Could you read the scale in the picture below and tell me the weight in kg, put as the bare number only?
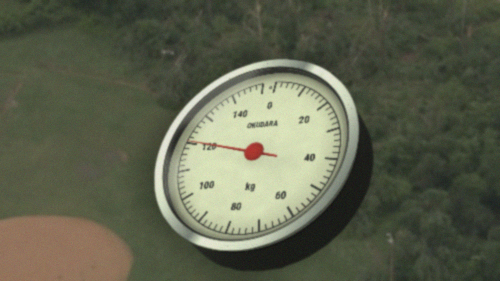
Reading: 120
